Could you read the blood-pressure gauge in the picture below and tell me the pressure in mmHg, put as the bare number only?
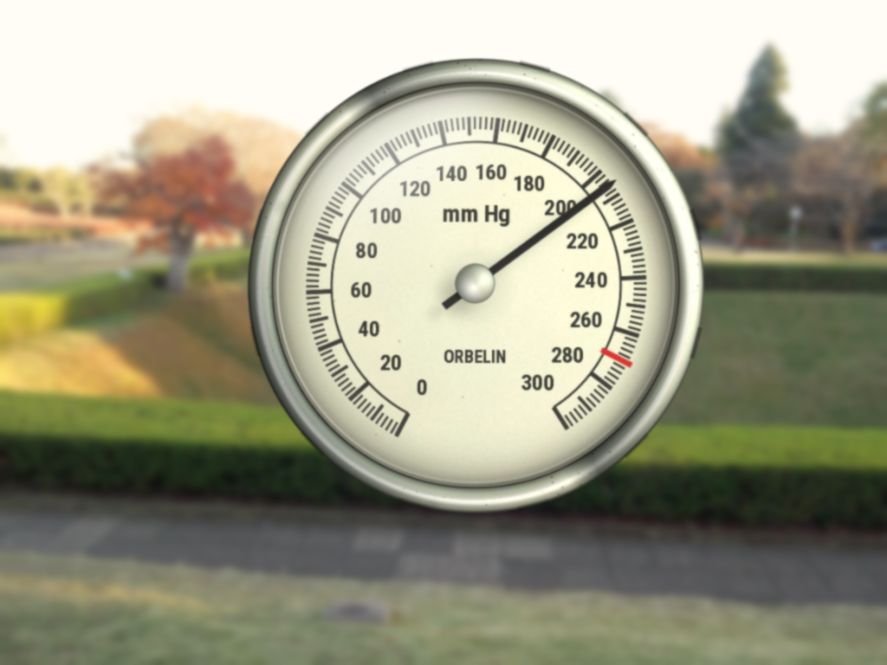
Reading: 206
